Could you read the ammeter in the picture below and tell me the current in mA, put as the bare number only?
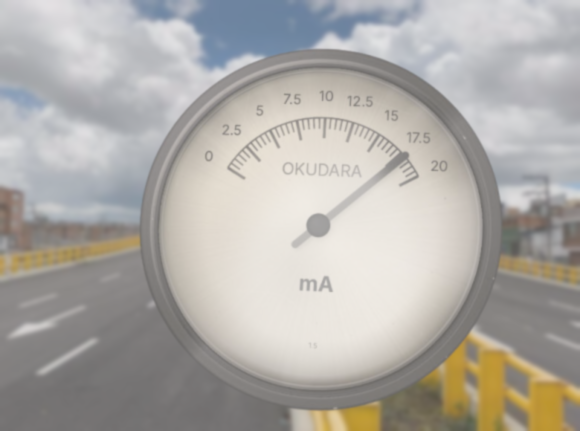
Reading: 18
